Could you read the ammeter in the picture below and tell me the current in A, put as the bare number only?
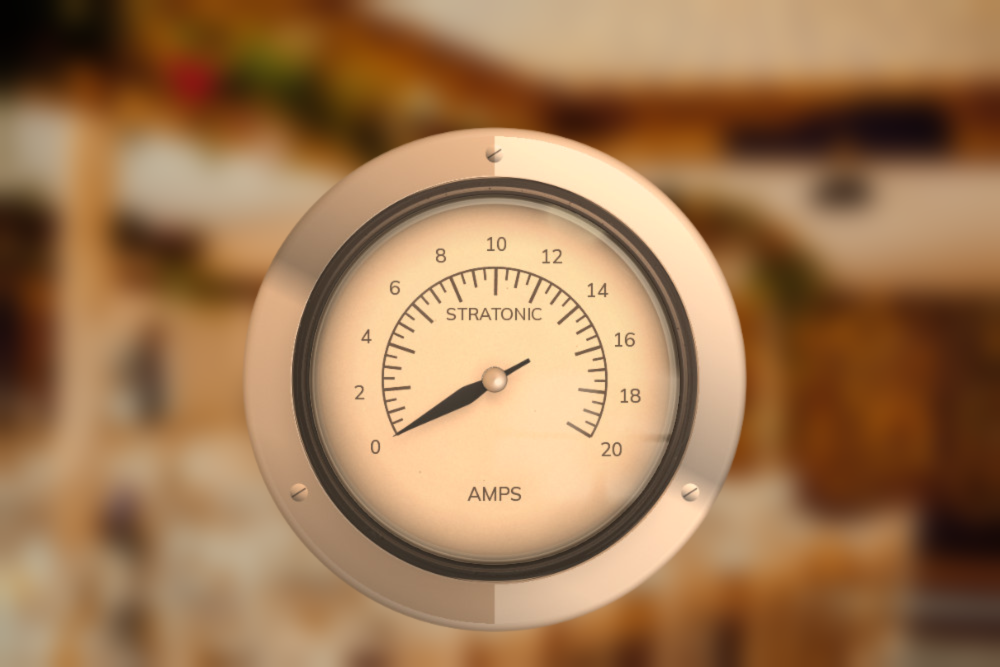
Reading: 0
